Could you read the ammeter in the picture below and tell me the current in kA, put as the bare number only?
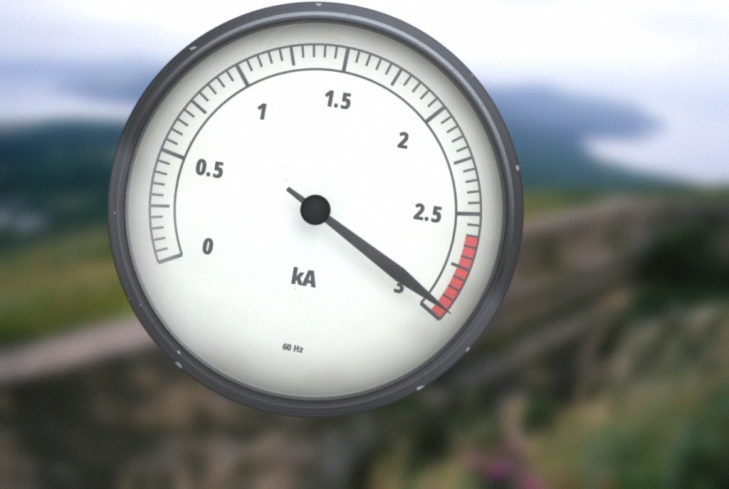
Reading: 2.95
